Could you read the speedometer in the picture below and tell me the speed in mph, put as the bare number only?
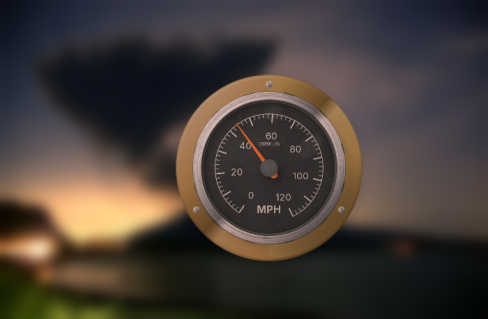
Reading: 44
